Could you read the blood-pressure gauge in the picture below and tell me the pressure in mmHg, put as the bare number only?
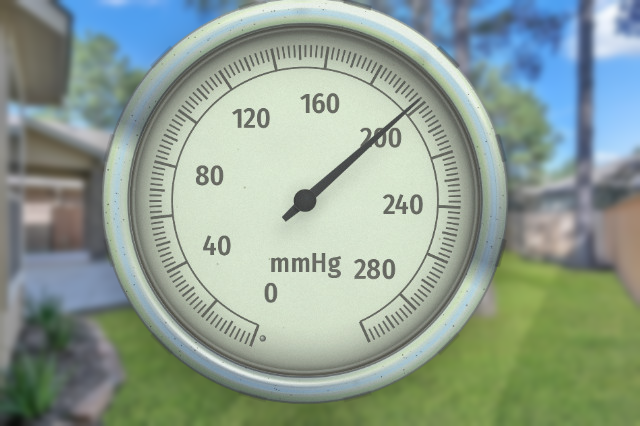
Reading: 198
